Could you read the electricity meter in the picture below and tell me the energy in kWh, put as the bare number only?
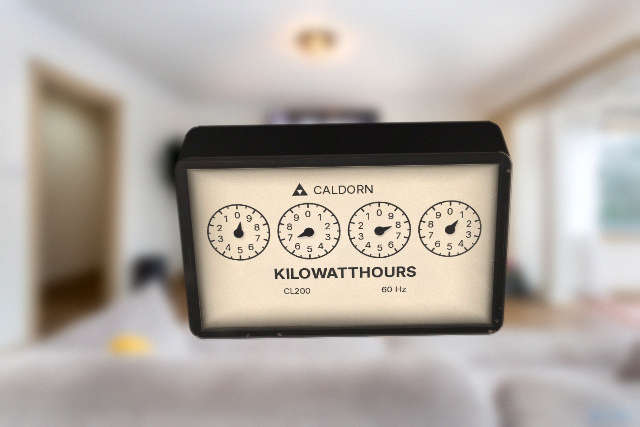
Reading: 9681
